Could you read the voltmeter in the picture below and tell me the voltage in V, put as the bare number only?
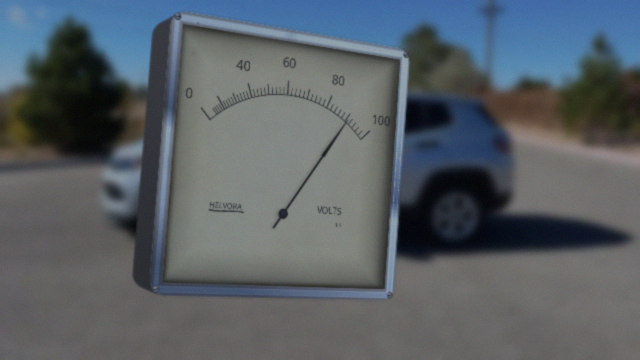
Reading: 90
